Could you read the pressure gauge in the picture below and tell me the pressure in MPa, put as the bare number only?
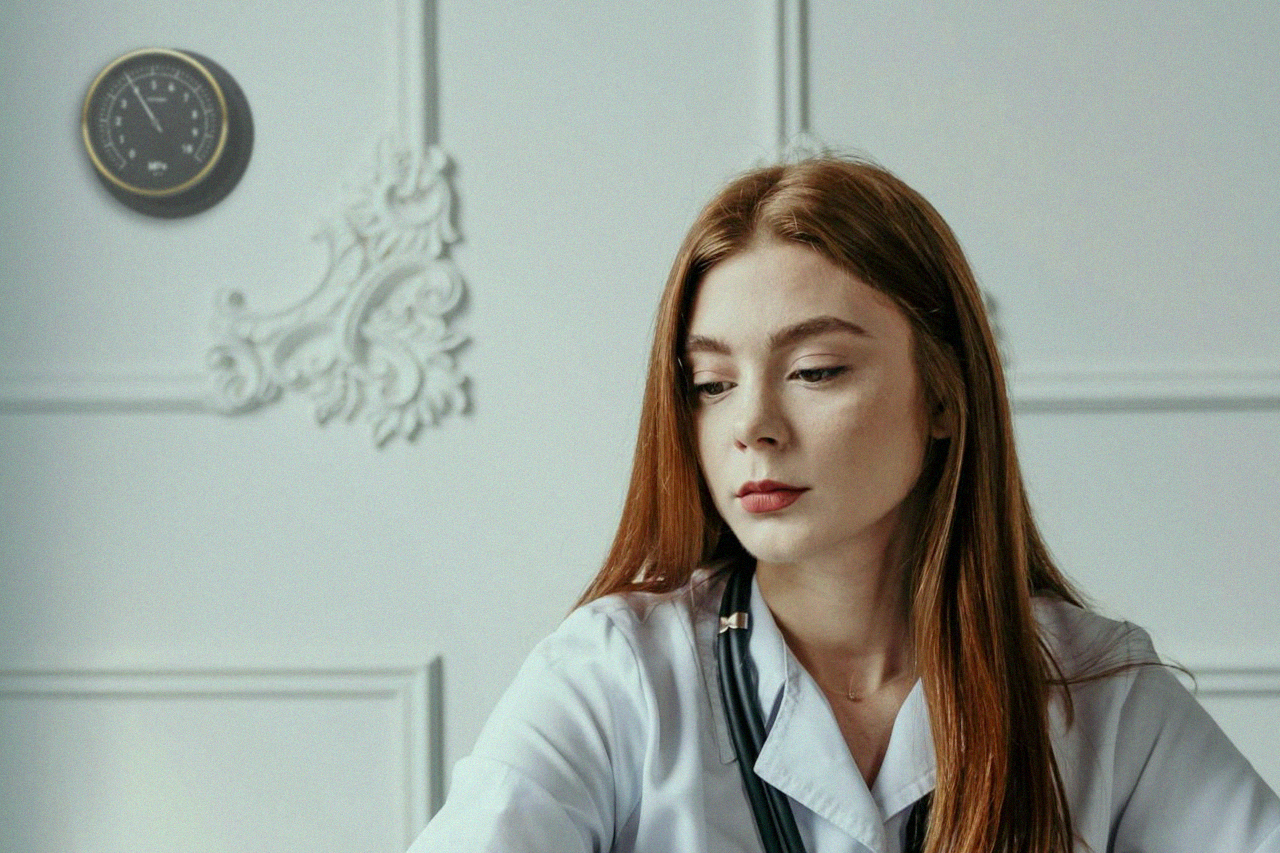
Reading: 4
